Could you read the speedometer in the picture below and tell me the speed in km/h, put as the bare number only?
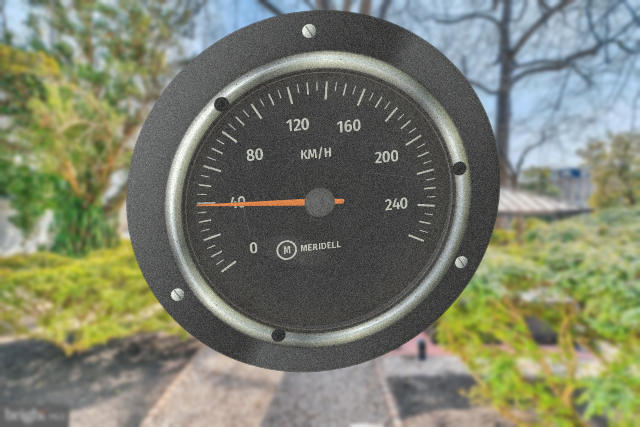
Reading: 40
